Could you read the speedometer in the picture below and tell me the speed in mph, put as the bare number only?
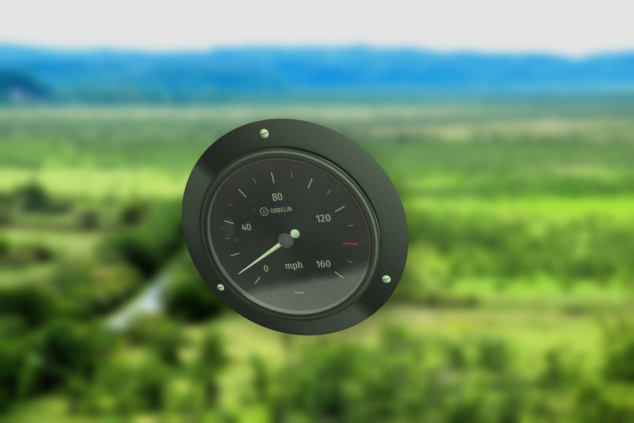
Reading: 10
